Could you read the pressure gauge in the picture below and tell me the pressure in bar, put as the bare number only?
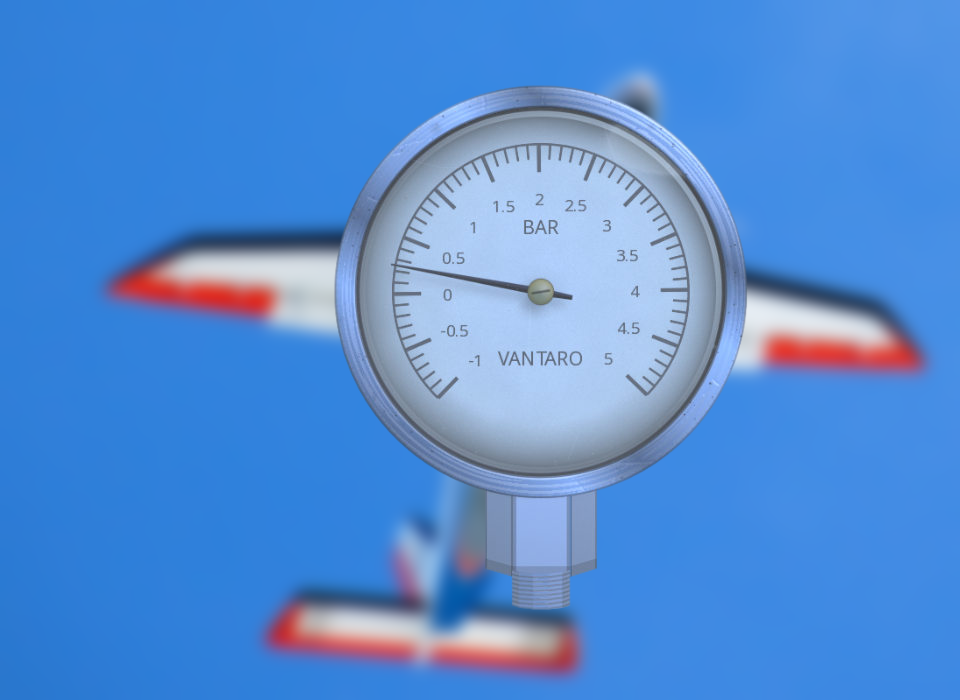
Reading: 0.25
